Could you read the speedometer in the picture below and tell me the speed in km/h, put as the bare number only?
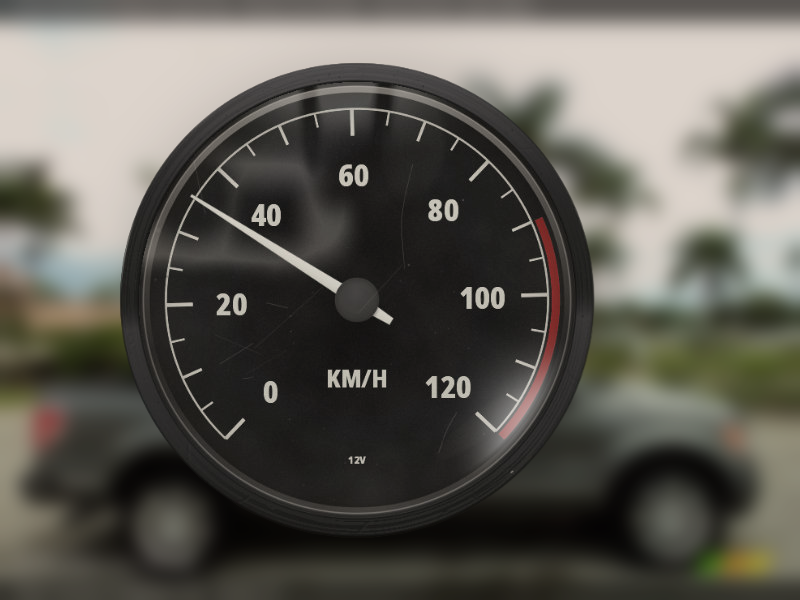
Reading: 35
